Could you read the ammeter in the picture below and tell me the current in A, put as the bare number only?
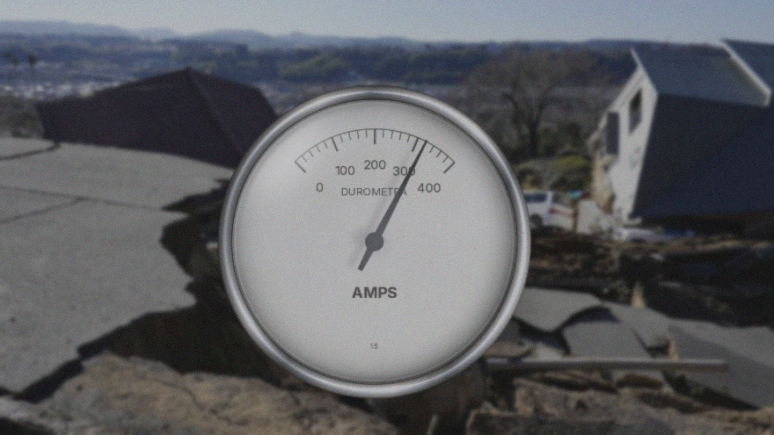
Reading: 320
